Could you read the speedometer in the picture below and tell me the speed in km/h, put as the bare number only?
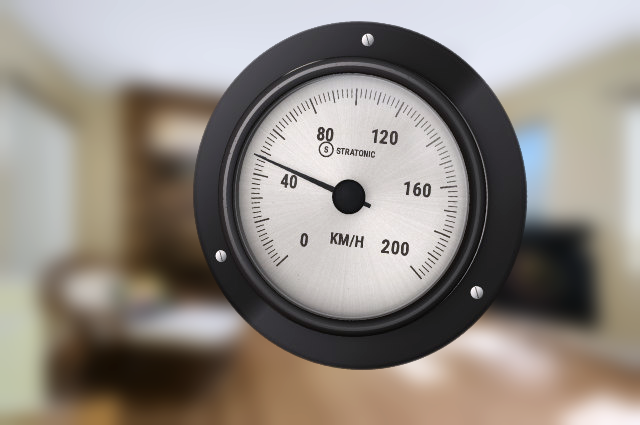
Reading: 48
